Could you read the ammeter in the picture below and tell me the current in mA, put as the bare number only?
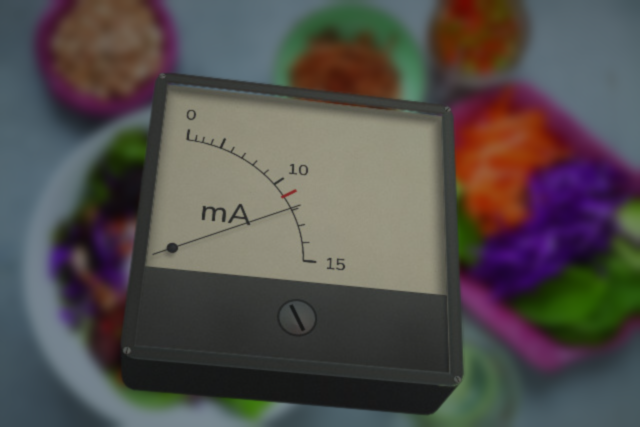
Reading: 12
